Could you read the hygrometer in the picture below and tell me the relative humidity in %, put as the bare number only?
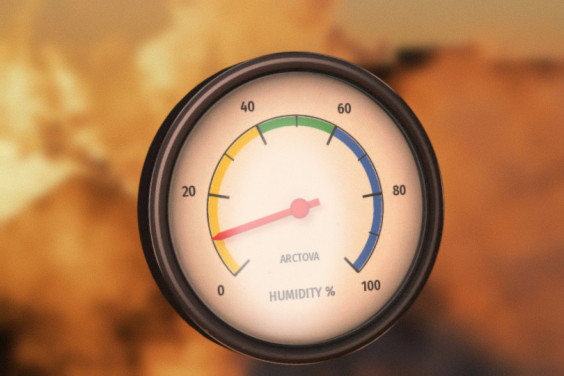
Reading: 10
